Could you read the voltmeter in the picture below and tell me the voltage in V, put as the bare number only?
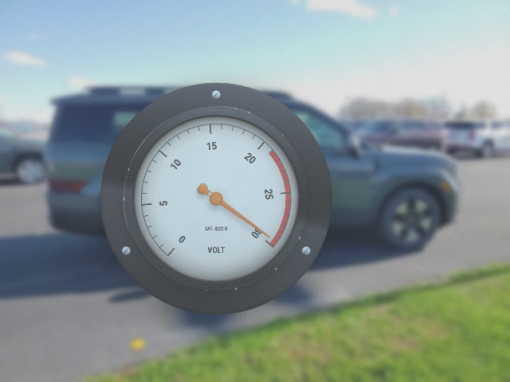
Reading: 29.5
